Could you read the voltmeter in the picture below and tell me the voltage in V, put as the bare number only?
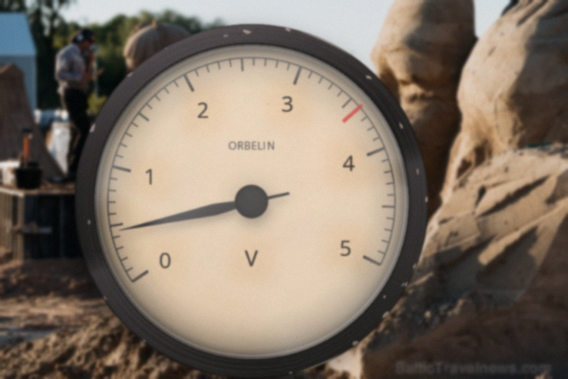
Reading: 0.45
